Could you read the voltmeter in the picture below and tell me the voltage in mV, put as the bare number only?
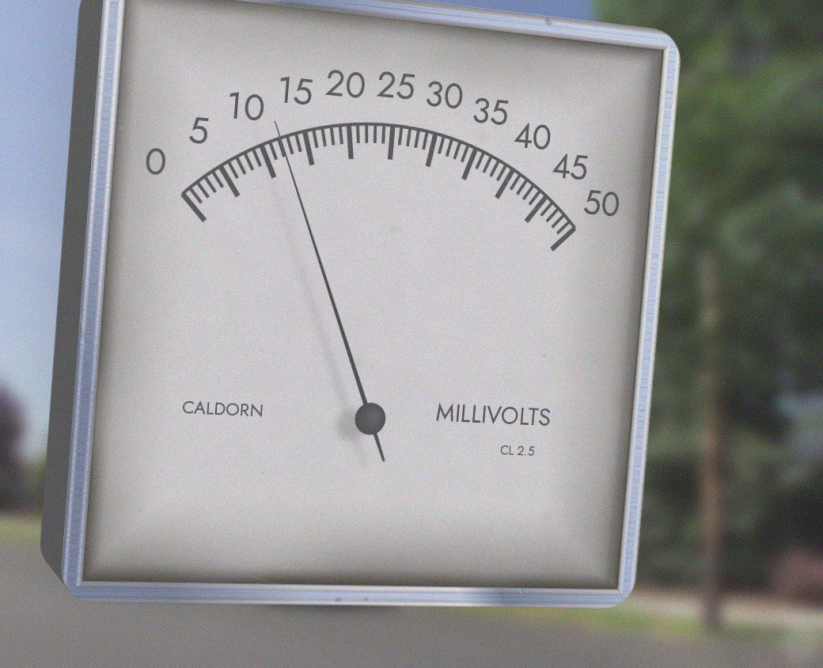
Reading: 12
